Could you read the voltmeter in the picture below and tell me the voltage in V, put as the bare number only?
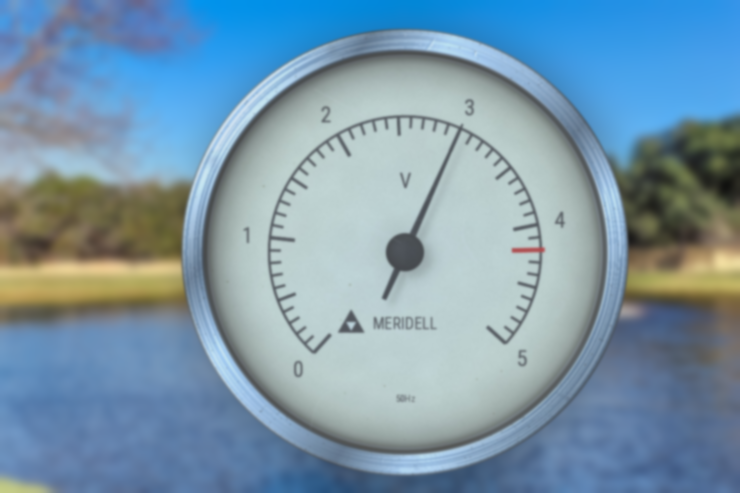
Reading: 3
